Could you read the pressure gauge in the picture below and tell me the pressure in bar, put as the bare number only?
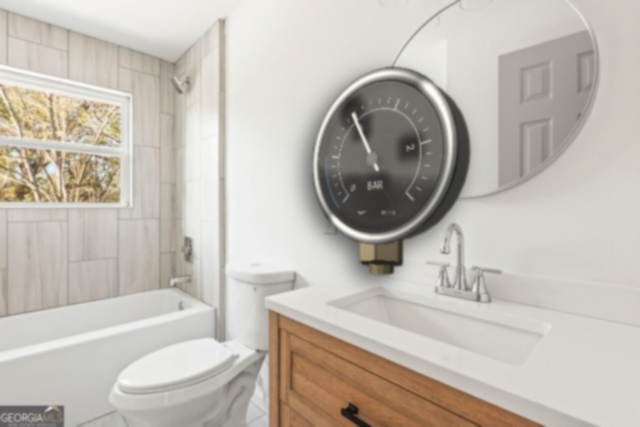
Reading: 1
